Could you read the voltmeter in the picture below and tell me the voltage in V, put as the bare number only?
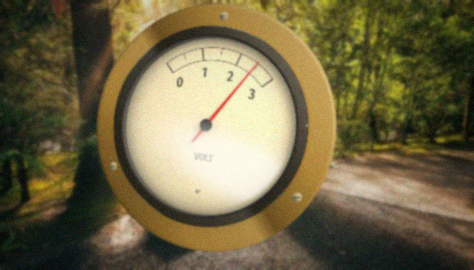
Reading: 2.5
